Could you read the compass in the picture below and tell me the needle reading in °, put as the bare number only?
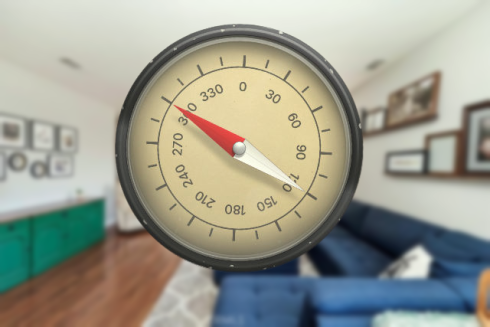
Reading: 300
